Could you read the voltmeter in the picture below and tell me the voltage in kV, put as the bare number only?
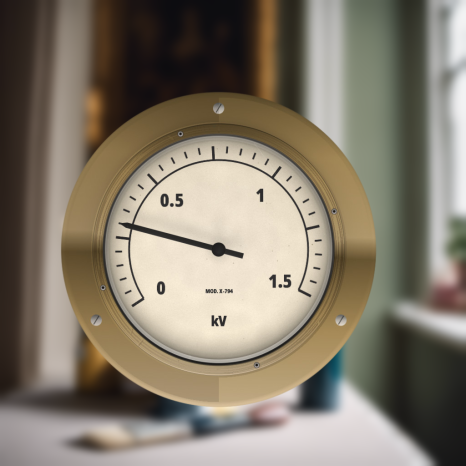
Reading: 0.3
